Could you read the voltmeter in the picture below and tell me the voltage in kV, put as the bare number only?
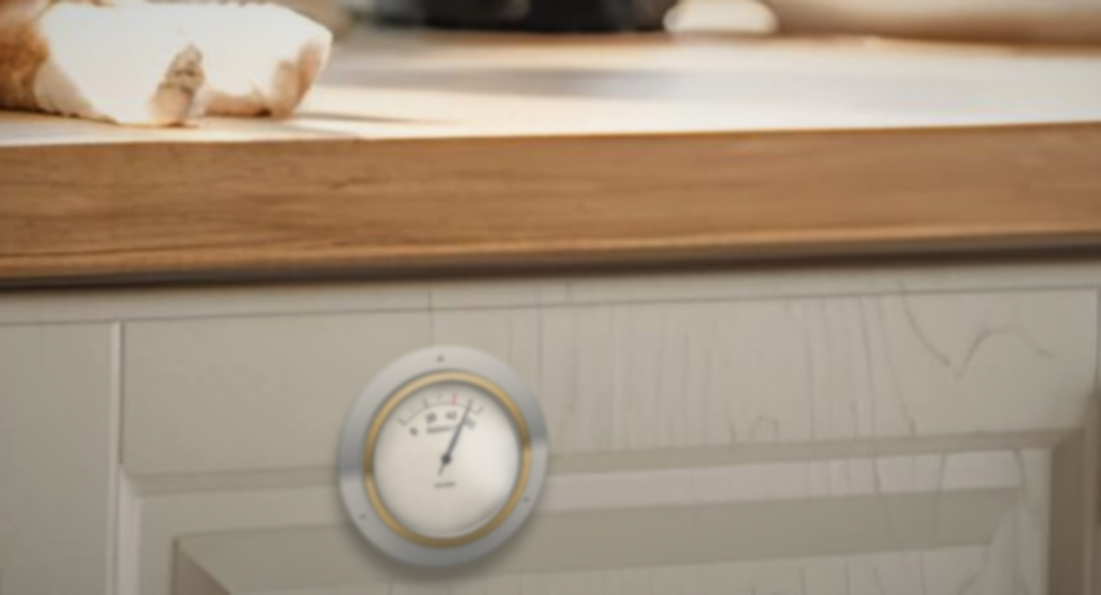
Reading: 50
